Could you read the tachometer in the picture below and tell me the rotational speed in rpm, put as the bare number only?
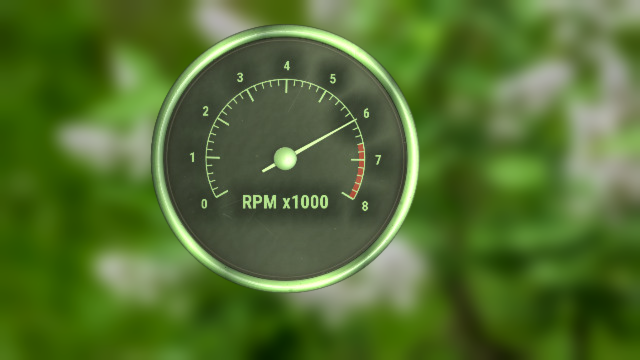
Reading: 6000
